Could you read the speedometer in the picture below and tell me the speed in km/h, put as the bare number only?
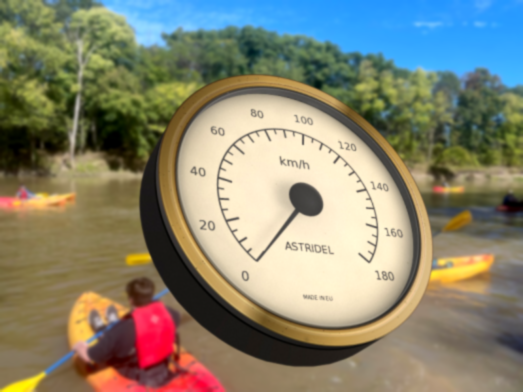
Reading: 0
